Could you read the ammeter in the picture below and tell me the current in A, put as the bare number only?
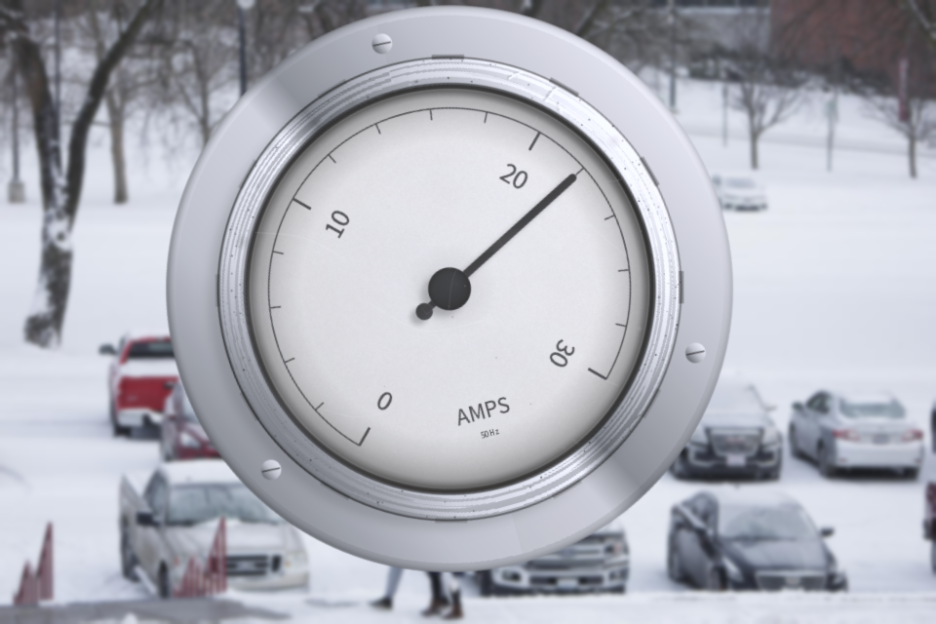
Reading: 22
